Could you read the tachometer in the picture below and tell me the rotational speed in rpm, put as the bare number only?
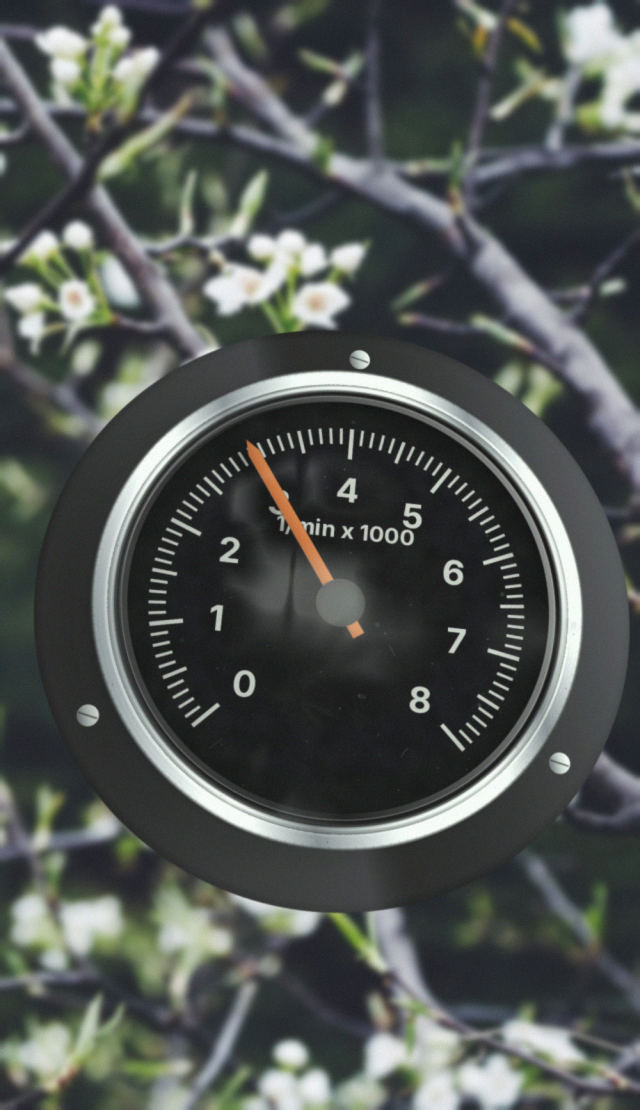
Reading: 3000
